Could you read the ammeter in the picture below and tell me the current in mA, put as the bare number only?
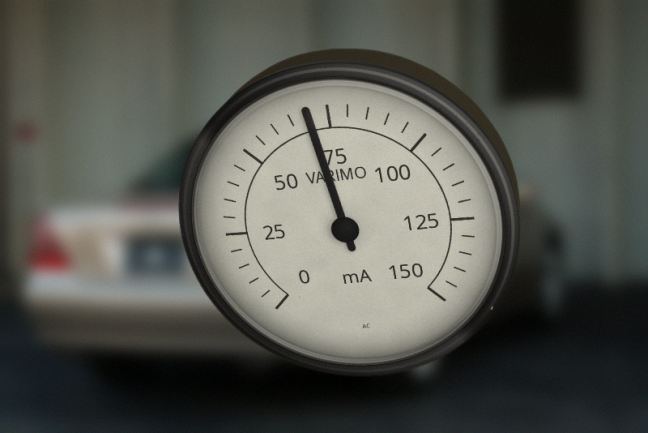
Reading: 70
